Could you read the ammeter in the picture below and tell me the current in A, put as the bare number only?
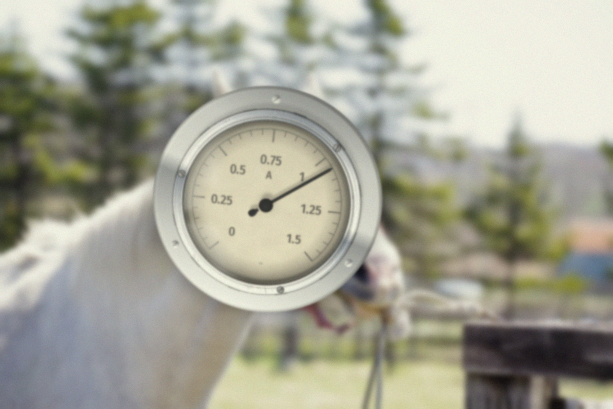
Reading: 1.05
